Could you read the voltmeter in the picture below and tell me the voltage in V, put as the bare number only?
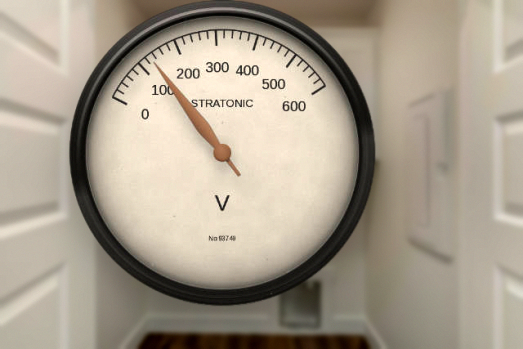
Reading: 130
